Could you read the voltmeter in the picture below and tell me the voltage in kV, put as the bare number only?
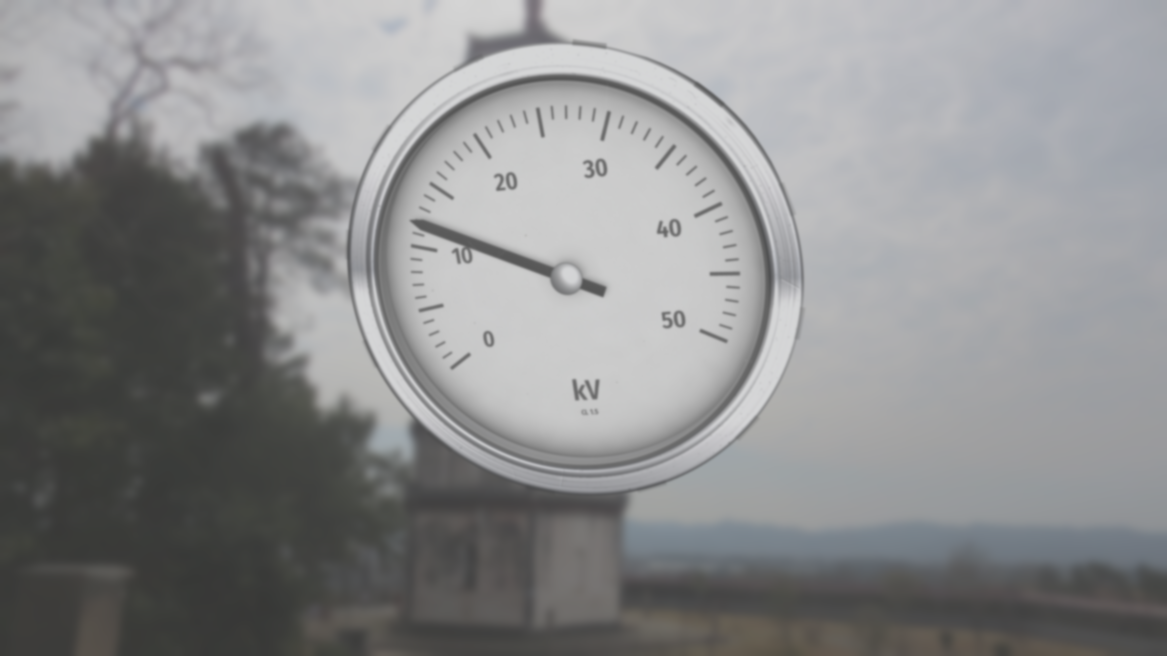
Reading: 12
